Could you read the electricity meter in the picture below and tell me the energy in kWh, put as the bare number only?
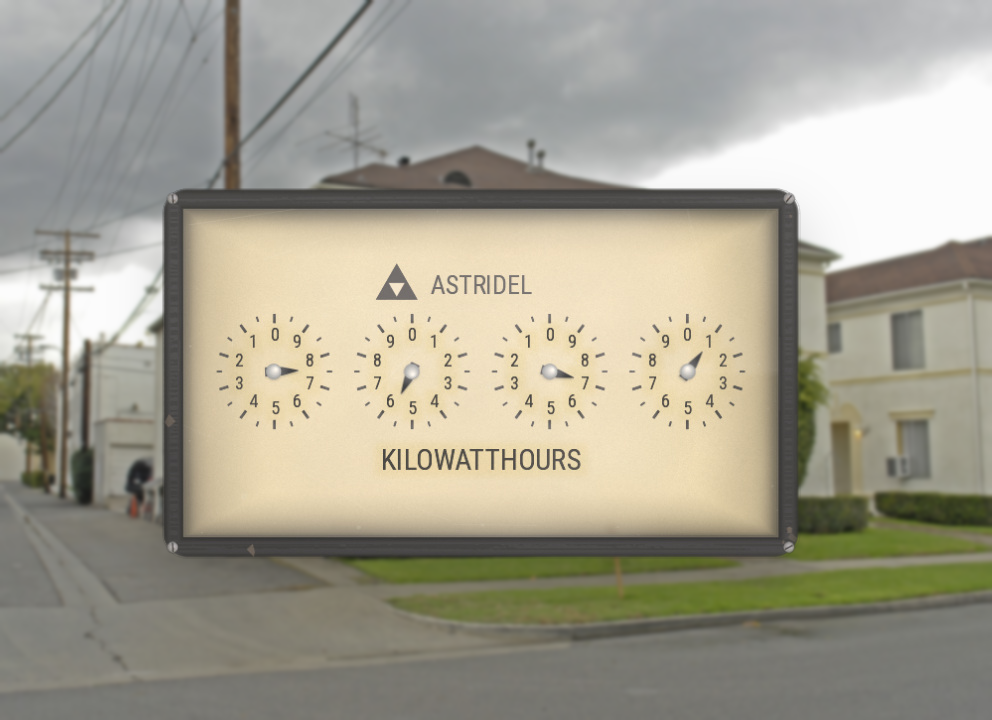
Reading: 7571
